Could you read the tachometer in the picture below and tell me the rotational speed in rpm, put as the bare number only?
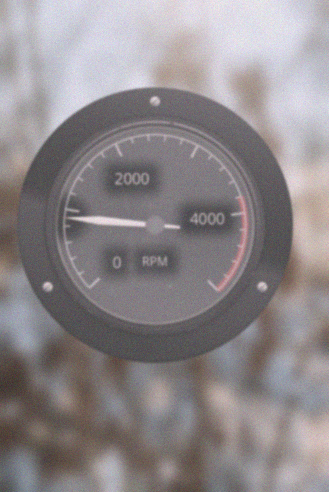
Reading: 900
